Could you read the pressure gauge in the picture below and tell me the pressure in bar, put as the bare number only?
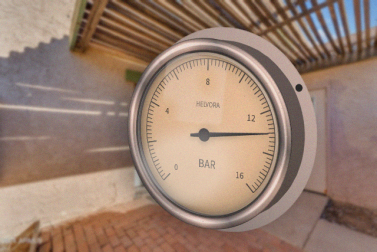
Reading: 13
